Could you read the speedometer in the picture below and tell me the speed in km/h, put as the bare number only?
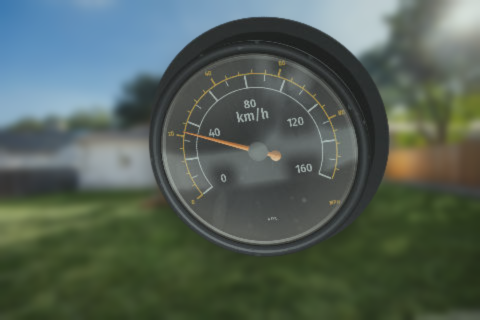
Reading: 35
